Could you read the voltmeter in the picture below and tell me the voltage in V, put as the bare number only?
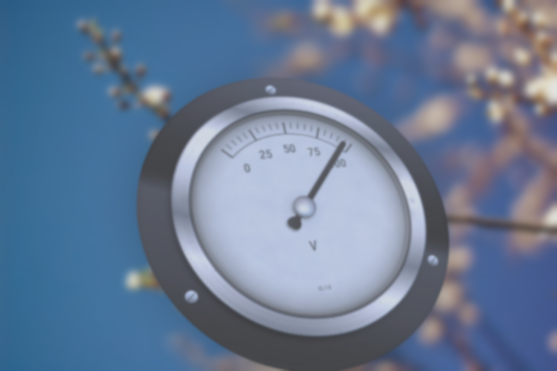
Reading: 95
